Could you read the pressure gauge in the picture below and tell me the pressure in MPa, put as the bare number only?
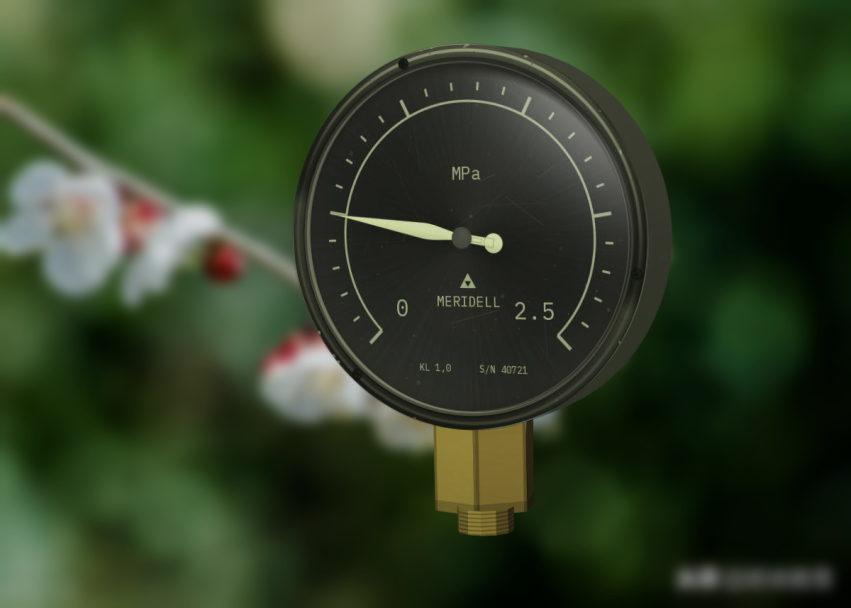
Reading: 0.5
